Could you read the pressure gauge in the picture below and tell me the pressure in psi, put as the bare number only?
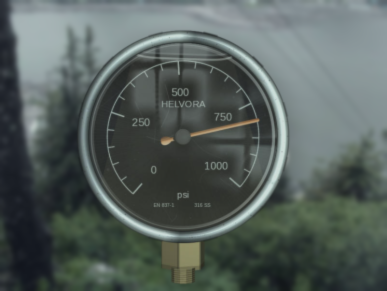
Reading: 800
